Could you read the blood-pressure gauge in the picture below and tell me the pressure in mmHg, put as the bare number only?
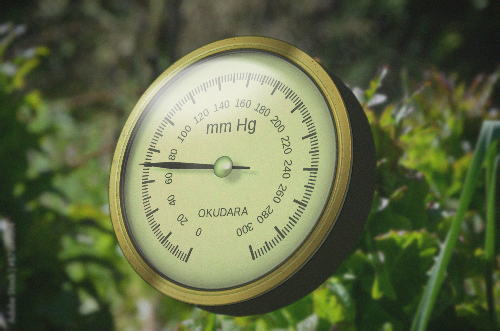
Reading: 70
